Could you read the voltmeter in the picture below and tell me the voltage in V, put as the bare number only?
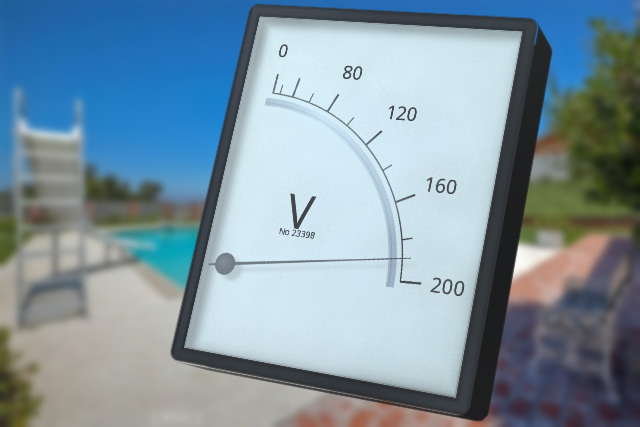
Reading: 190
